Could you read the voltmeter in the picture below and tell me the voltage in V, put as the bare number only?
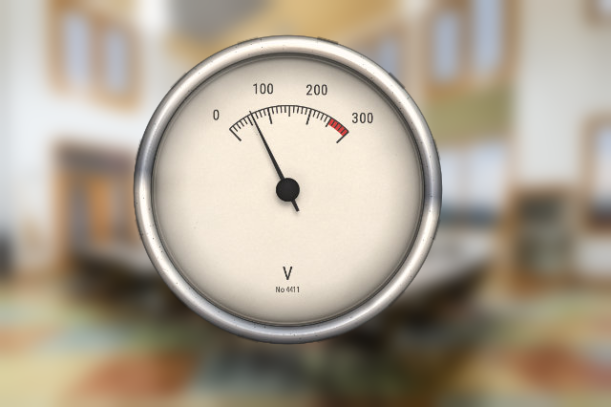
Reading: 60
